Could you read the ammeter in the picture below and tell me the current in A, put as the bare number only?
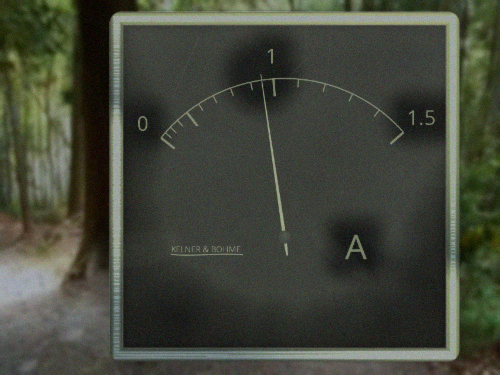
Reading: 0.95
